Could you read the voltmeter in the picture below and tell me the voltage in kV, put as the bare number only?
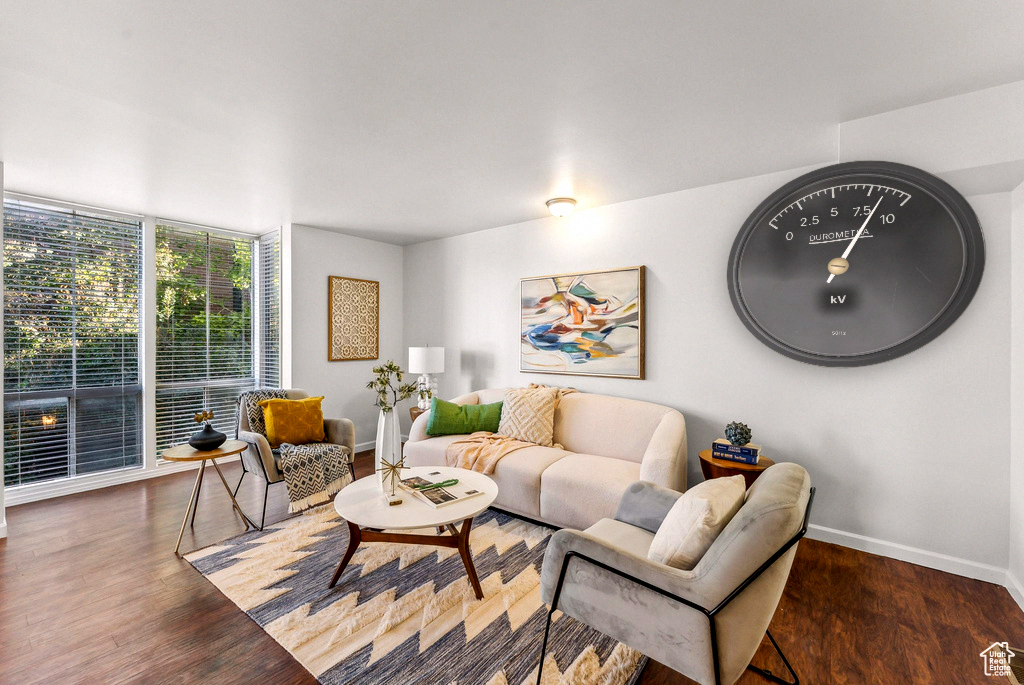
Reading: 8.5
